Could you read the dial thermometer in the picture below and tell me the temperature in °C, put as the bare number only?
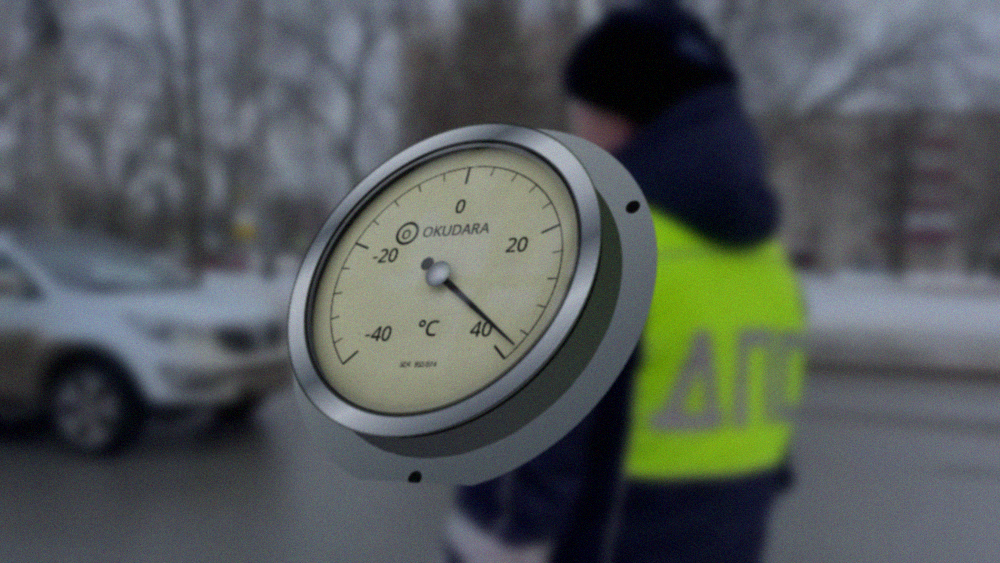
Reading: 38
